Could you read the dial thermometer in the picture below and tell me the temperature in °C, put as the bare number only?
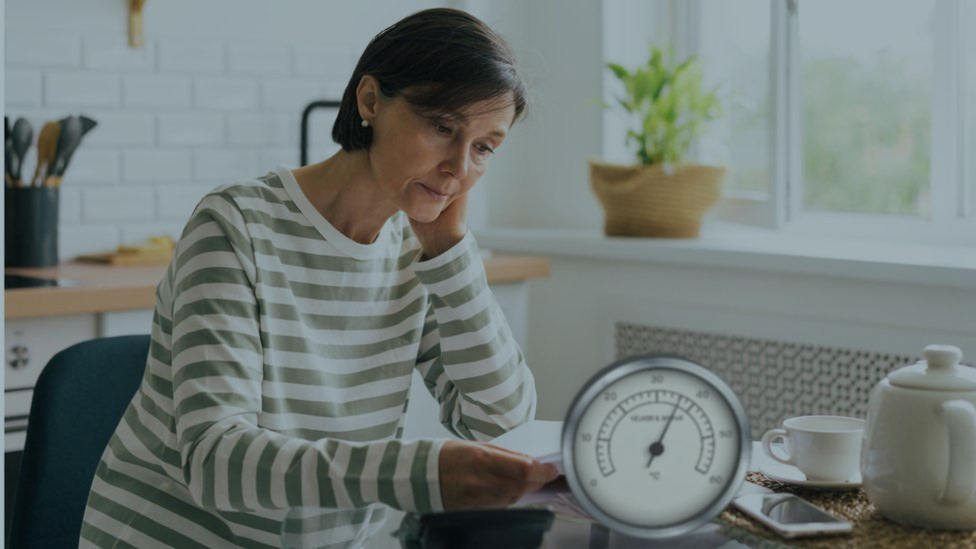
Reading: 36
